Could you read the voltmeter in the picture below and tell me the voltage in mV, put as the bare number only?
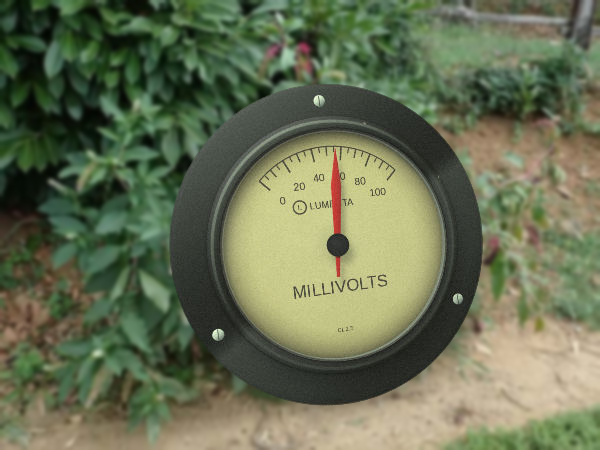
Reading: 55
